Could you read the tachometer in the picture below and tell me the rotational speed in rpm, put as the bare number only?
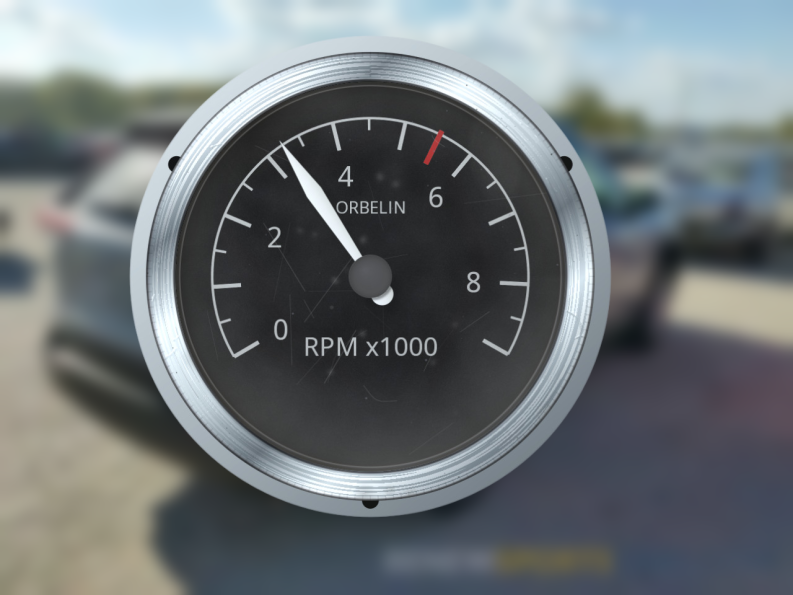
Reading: 3250
